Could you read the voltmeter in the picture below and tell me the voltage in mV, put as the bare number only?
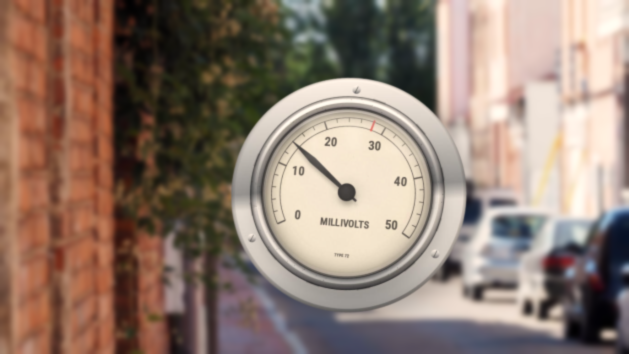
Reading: 14
